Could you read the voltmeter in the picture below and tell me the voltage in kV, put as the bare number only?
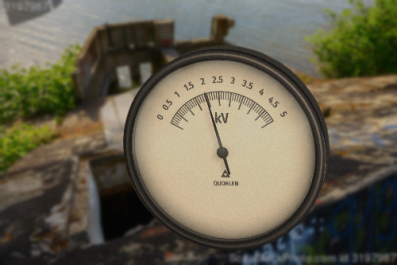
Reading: 2
